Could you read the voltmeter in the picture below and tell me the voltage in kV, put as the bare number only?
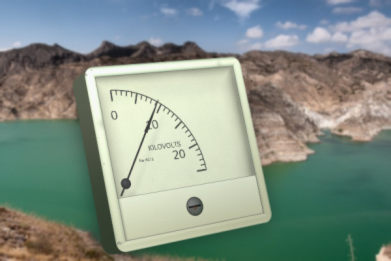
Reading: 9
